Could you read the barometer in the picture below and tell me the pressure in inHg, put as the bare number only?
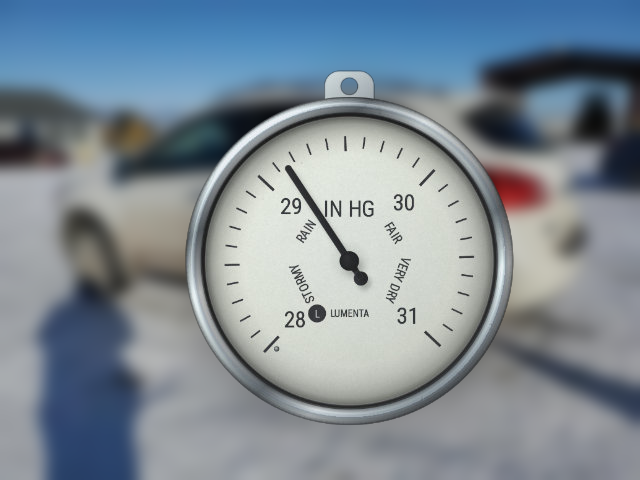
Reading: 29.15
